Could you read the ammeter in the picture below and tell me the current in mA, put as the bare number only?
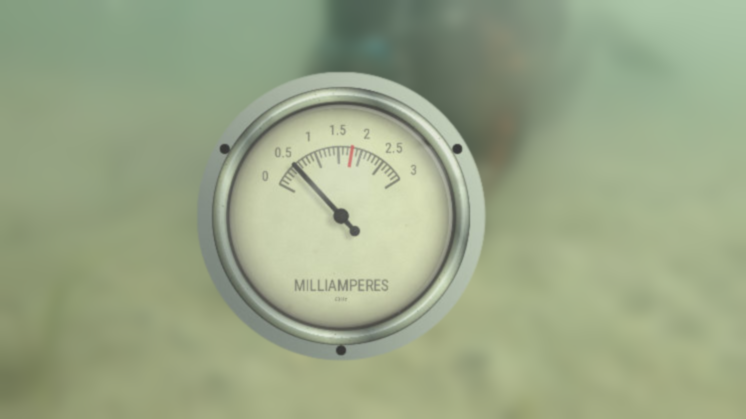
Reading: 0.5
